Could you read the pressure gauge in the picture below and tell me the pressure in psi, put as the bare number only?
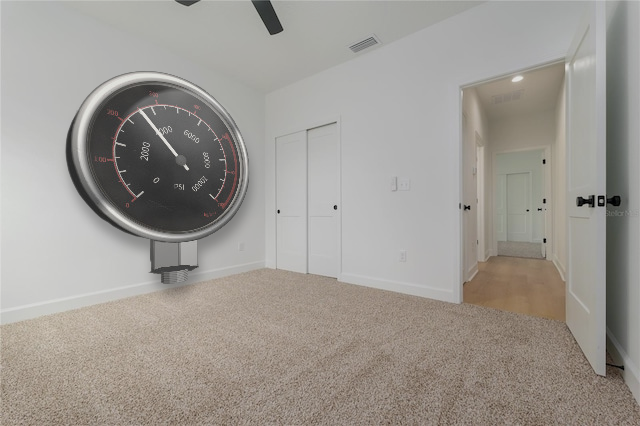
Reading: 3500
